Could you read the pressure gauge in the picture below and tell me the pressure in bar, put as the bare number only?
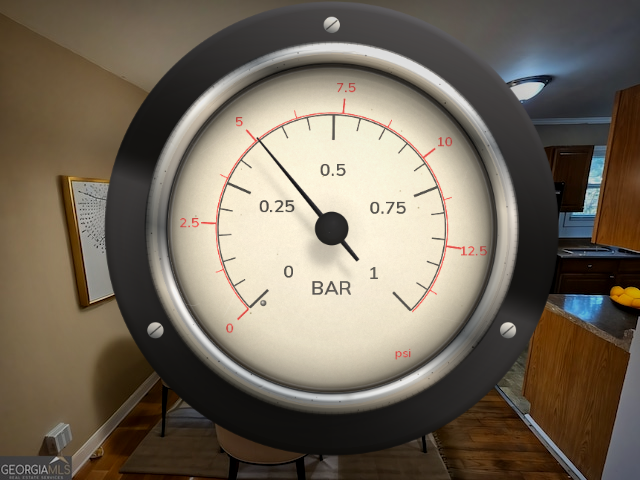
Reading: 0.35
